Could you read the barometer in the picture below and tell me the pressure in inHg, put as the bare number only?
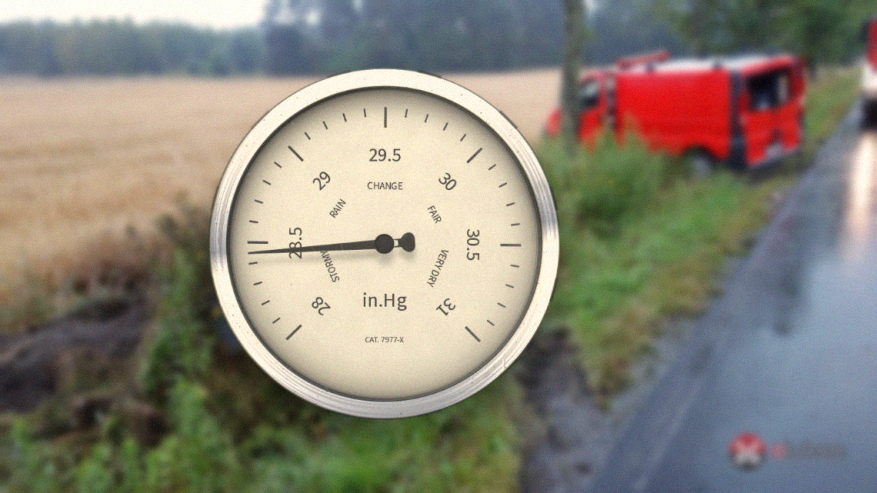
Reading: 28.45
